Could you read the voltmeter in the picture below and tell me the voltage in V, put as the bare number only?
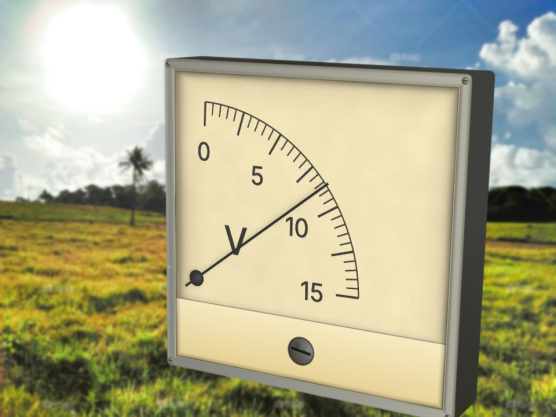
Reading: 8.75
